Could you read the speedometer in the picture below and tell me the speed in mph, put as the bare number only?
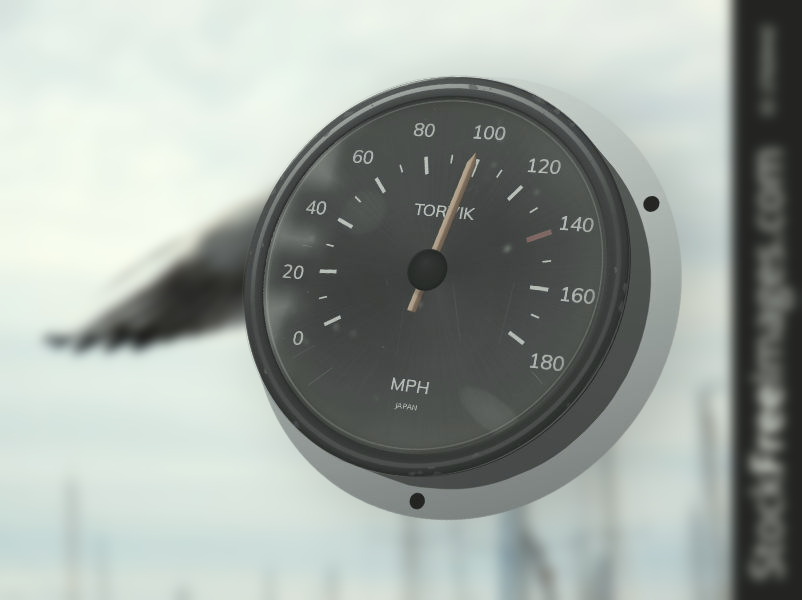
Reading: 100
